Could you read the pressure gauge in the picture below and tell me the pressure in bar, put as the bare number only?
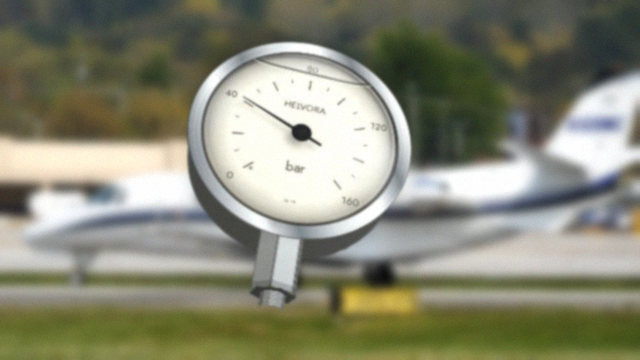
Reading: 40
